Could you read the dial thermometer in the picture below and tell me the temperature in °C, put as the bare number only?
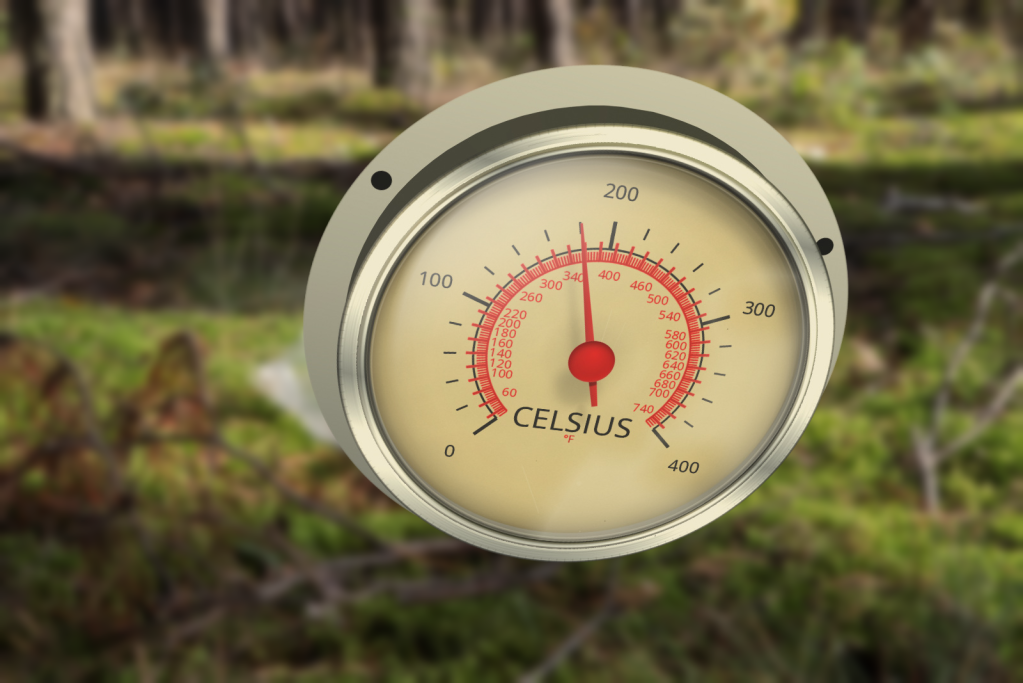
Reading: 180
